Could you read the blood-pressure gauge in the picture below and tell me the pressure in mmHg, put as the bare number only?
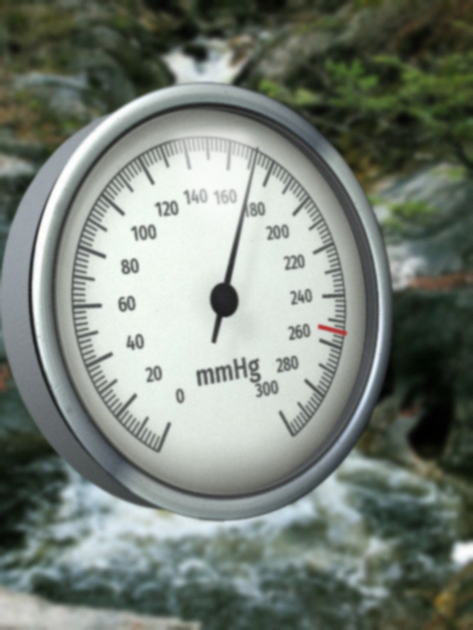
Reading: 170
